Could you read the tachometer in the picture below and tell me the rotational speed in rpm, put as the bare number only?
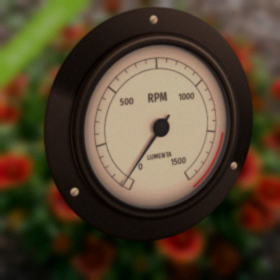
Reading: 50
